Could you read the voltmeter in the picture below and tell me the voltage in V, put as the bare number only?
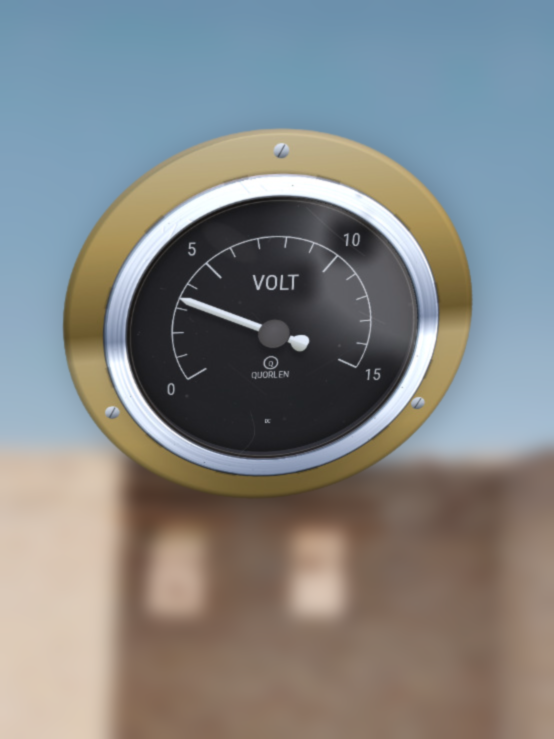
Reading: 3.5
